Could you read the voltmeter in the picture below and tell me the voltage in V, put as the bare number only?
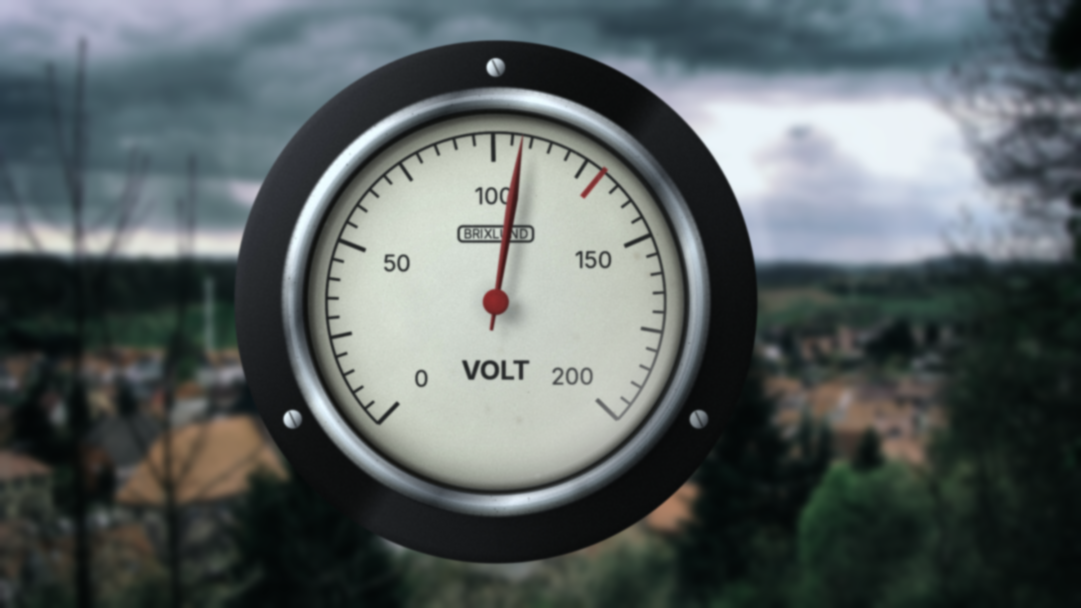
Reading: 107.5
